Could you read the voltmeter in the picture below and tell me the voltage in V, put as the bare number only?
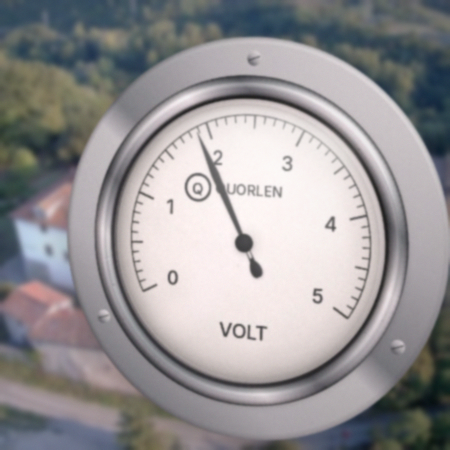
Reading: 1.9
